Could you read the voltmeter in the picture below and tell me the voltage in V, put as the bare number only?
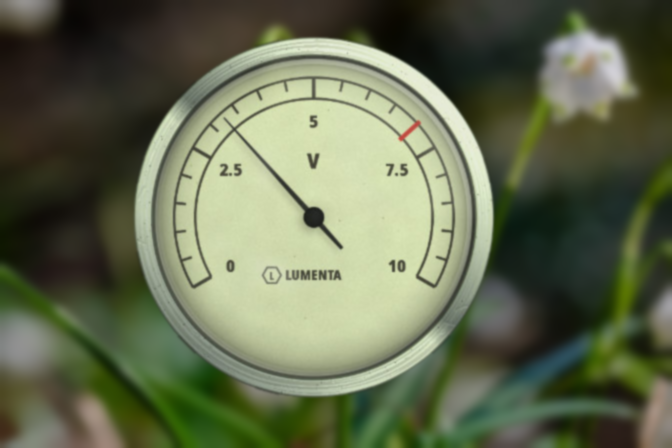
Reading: 3.25
